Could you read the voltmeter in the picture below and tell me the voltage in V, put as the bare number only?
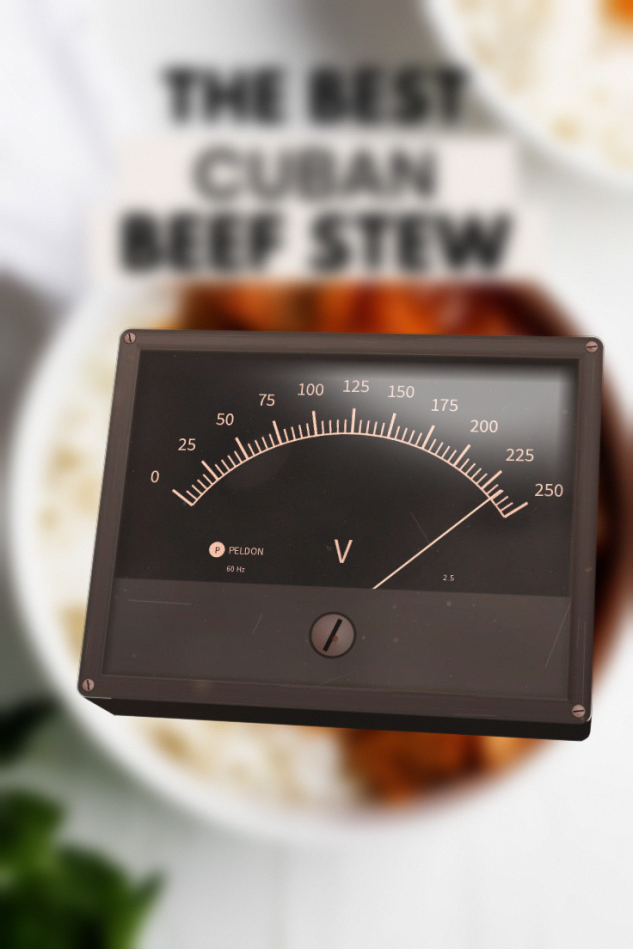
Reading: 235
